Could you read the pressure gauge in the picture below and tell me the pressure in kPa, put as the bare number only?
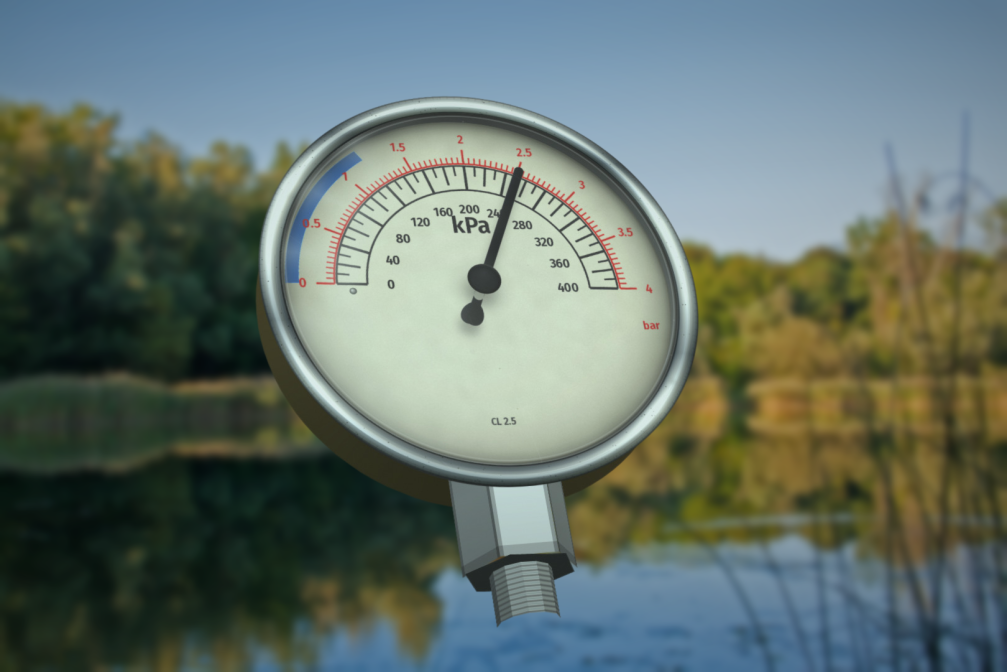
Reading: 250
